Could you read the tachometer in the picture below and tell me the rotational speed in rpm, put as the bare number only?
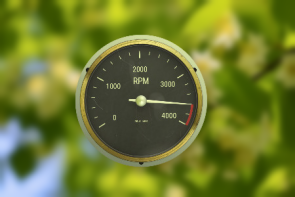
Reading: 3600
